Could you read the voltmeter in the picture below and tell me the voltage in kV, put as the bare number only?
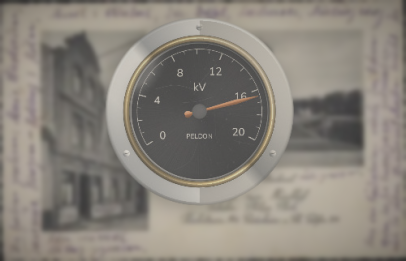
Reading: 16.5
